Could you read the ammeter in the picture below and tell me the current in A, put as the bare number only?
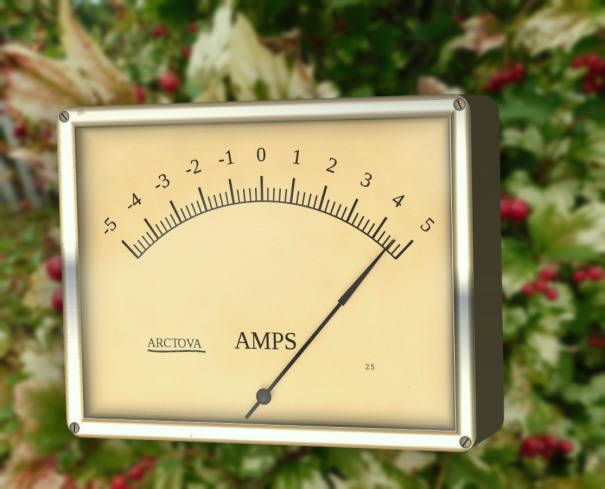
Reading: 4.6
